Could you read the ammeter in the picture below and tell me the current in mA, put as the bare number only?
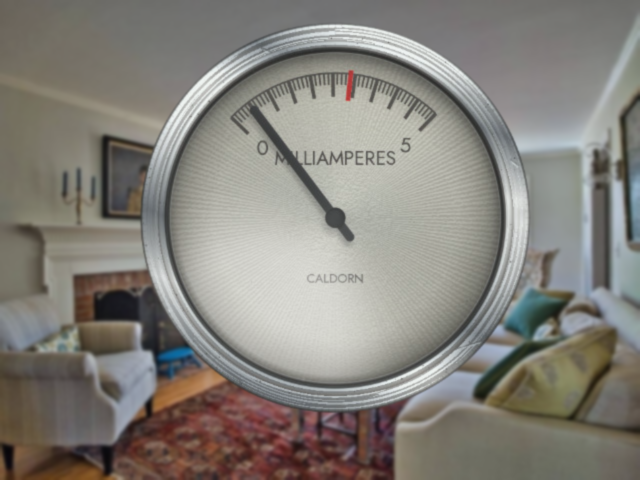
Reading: 0.5
